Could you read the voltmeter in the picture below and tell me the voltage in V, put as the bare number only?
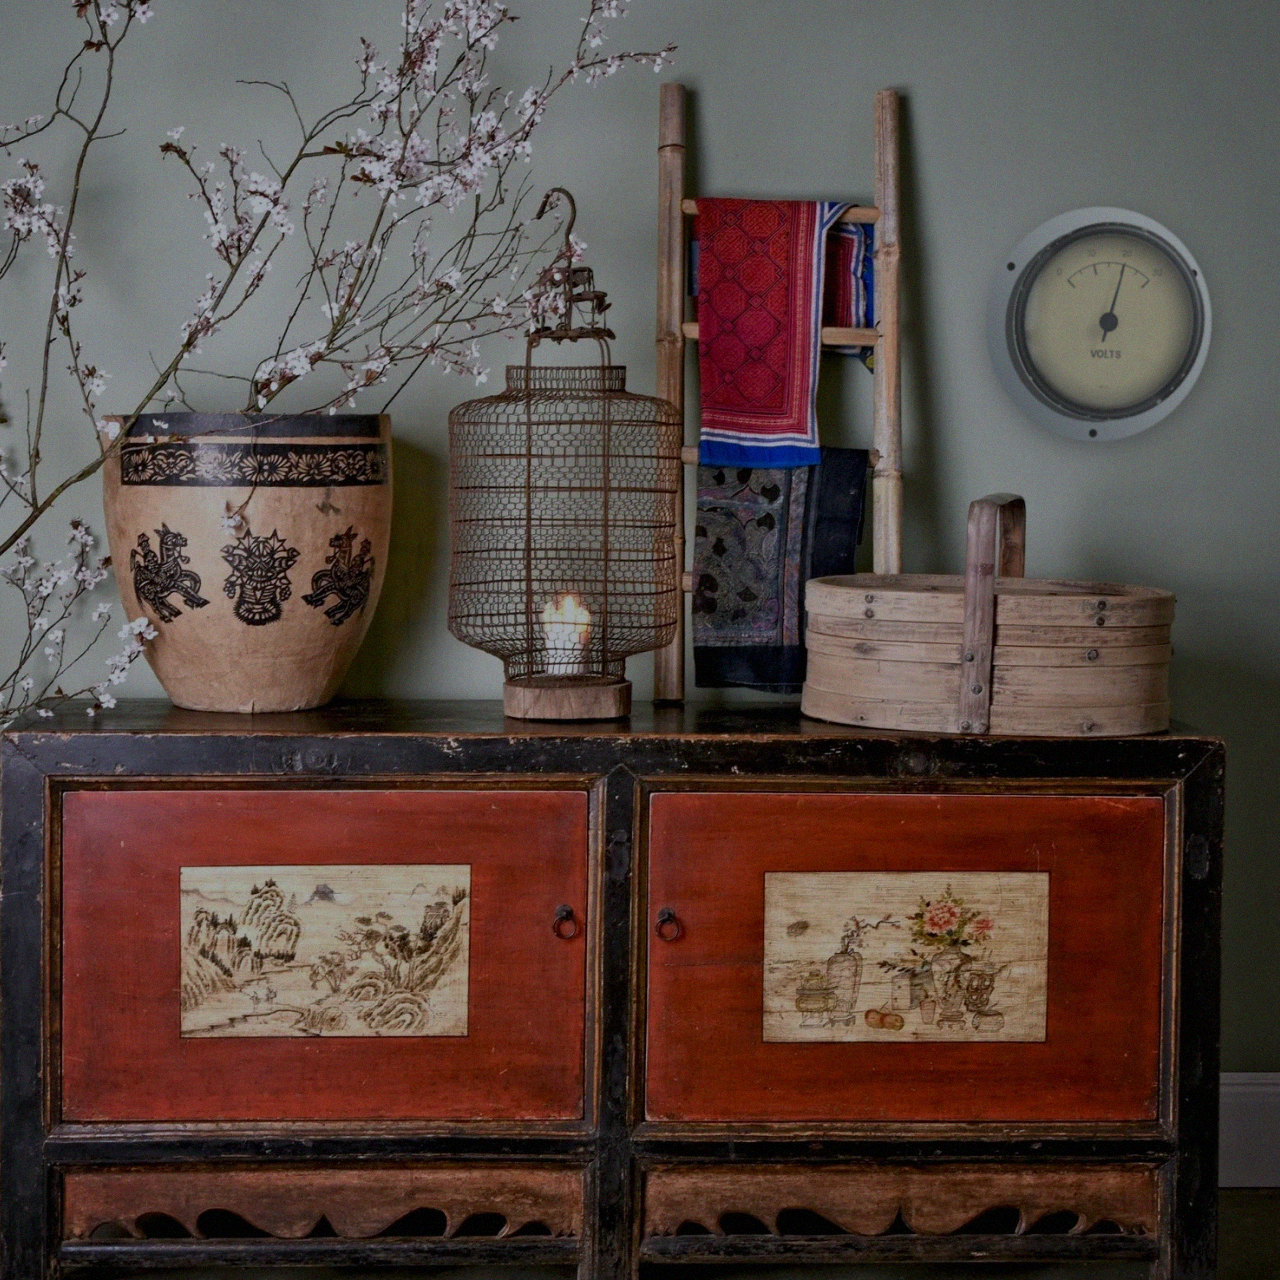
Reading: 20
